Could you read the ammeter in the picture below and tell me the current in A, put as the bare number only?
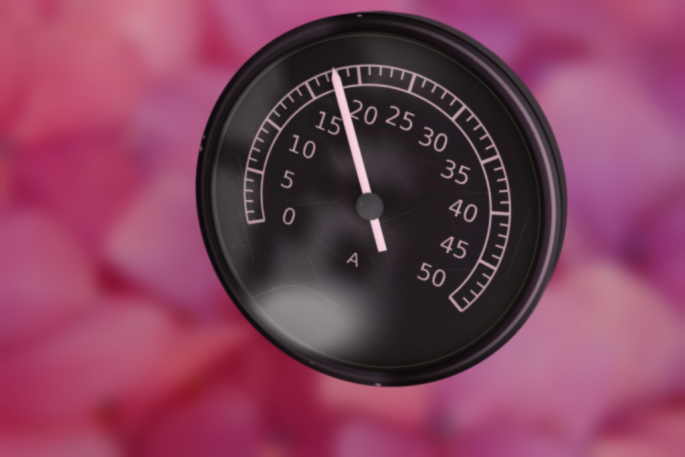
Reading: 18
